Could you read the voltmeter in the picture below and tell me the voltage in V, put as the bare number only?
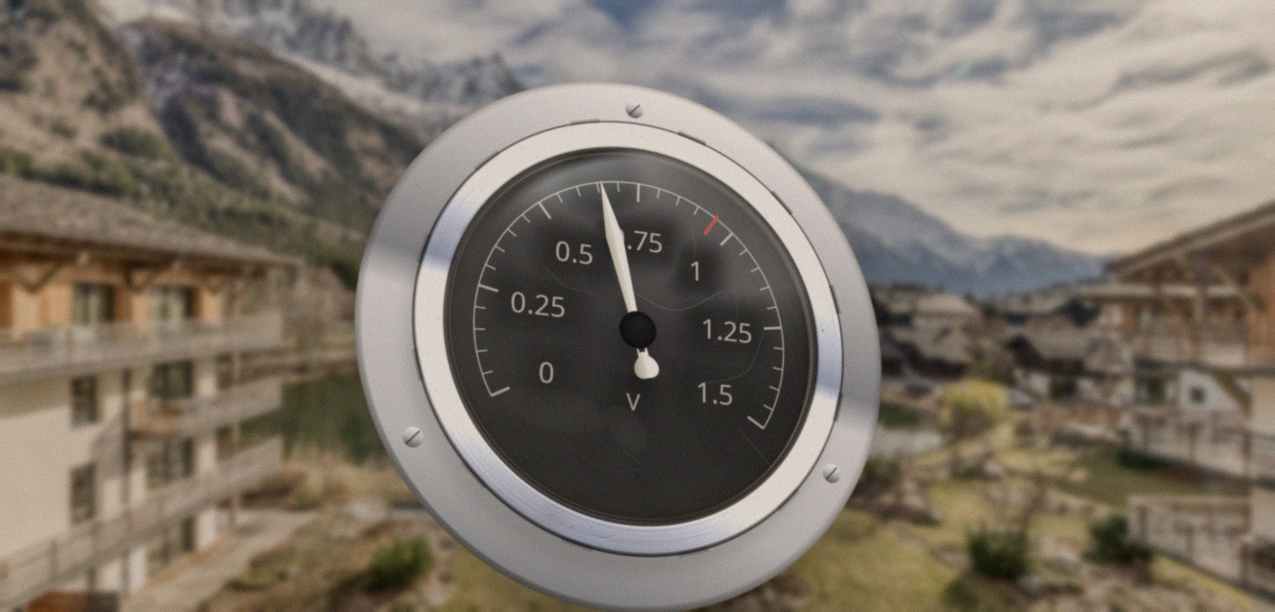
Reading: 0.65
